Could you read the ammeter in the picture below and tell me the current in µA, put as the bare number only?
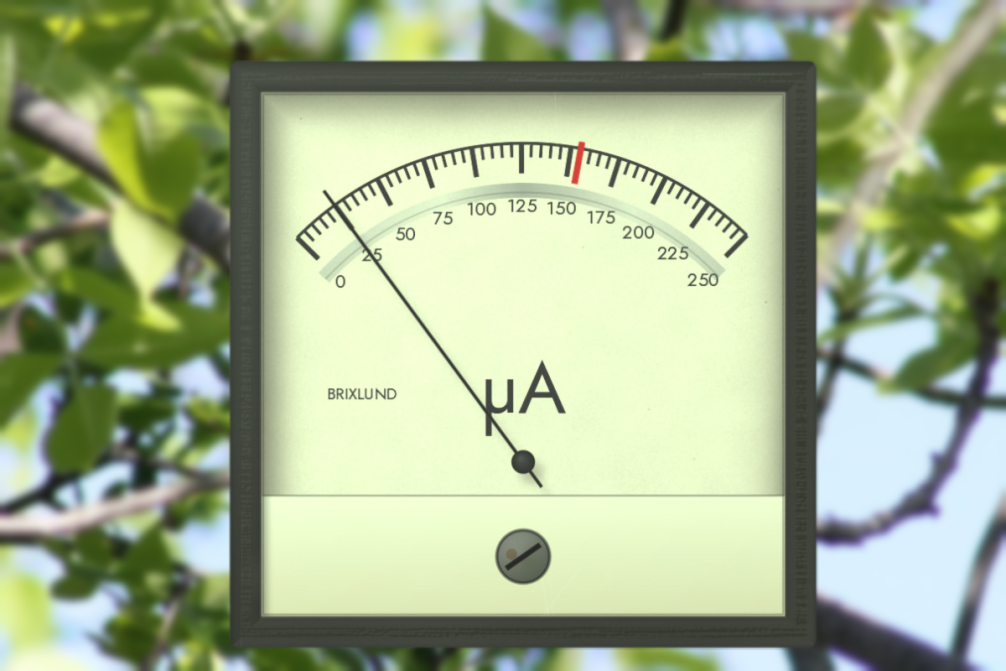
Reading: 25
